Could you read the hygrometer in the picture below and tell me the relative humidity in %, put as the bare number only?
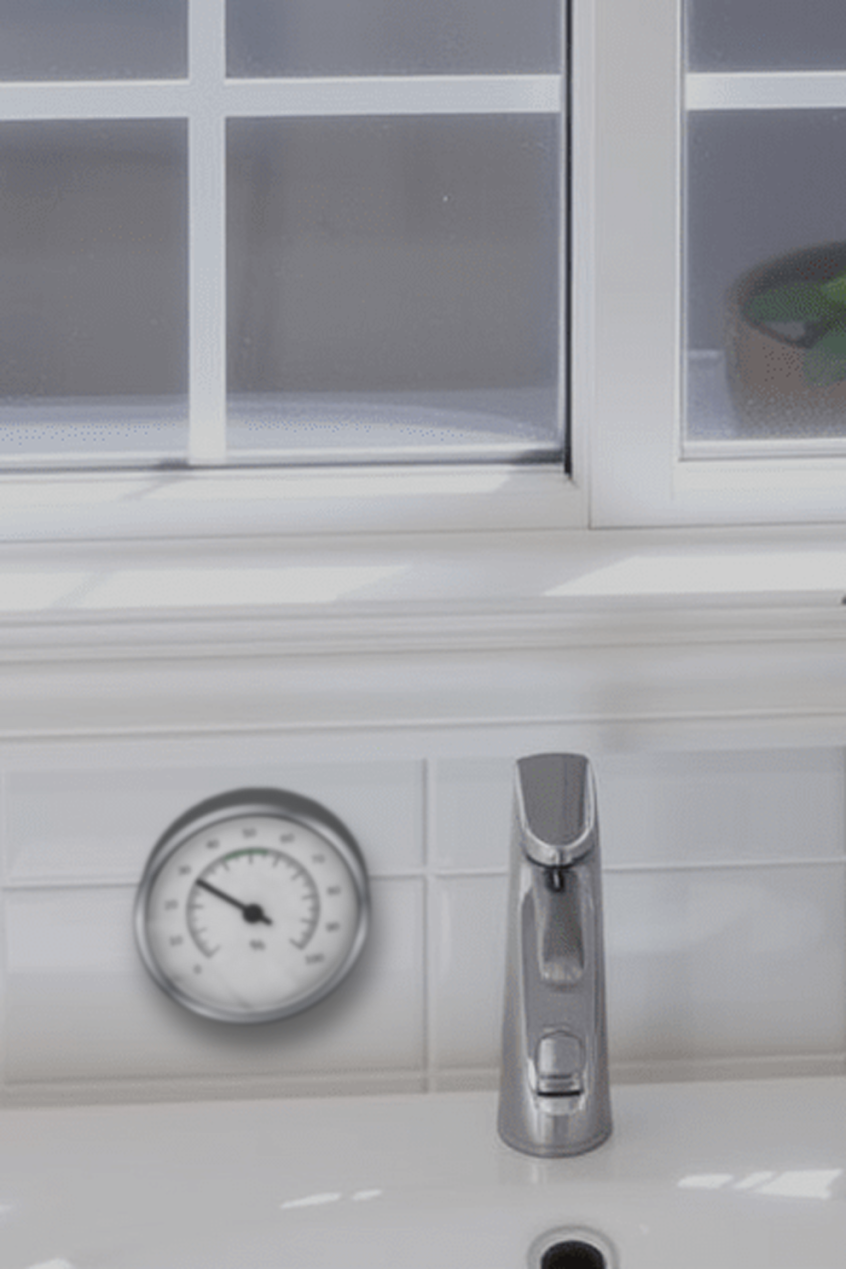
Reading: 30
